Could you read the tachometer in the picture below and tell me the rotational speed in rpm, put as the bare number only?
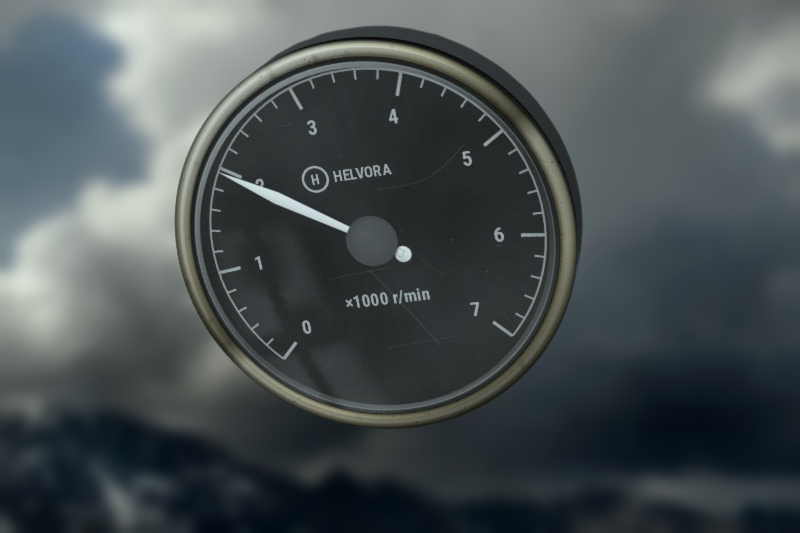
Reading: 2000
